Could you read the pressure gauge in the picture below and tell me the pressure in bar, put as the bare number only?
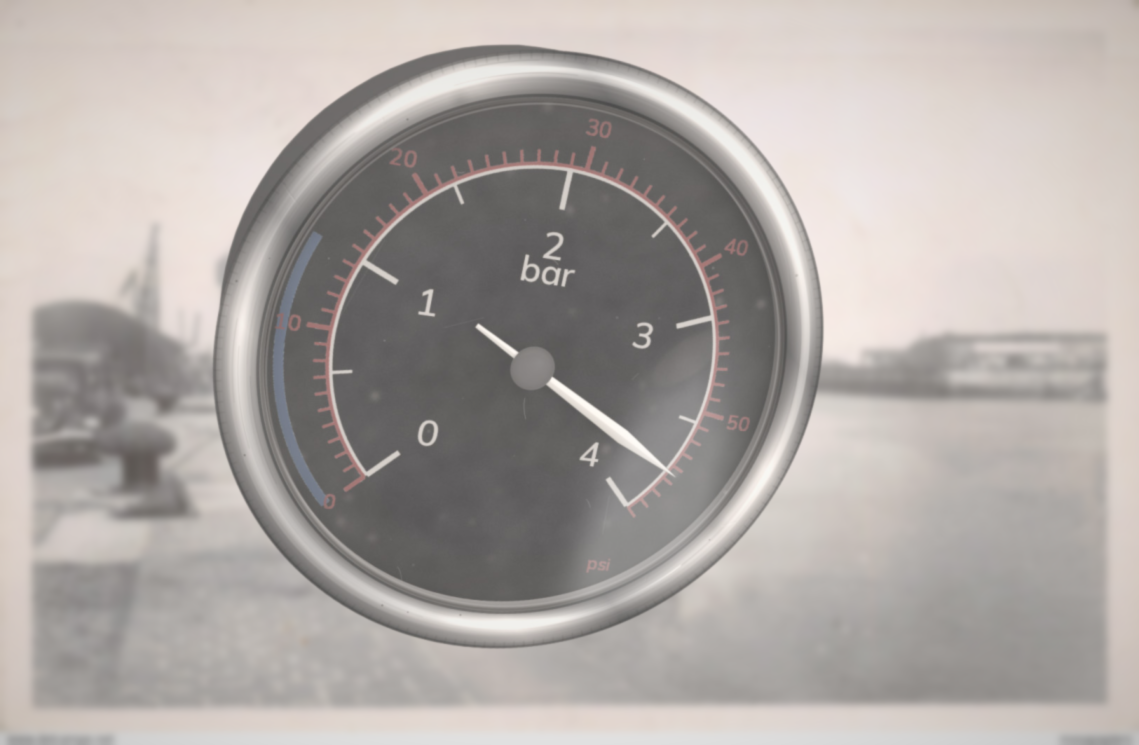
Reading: 3.75
